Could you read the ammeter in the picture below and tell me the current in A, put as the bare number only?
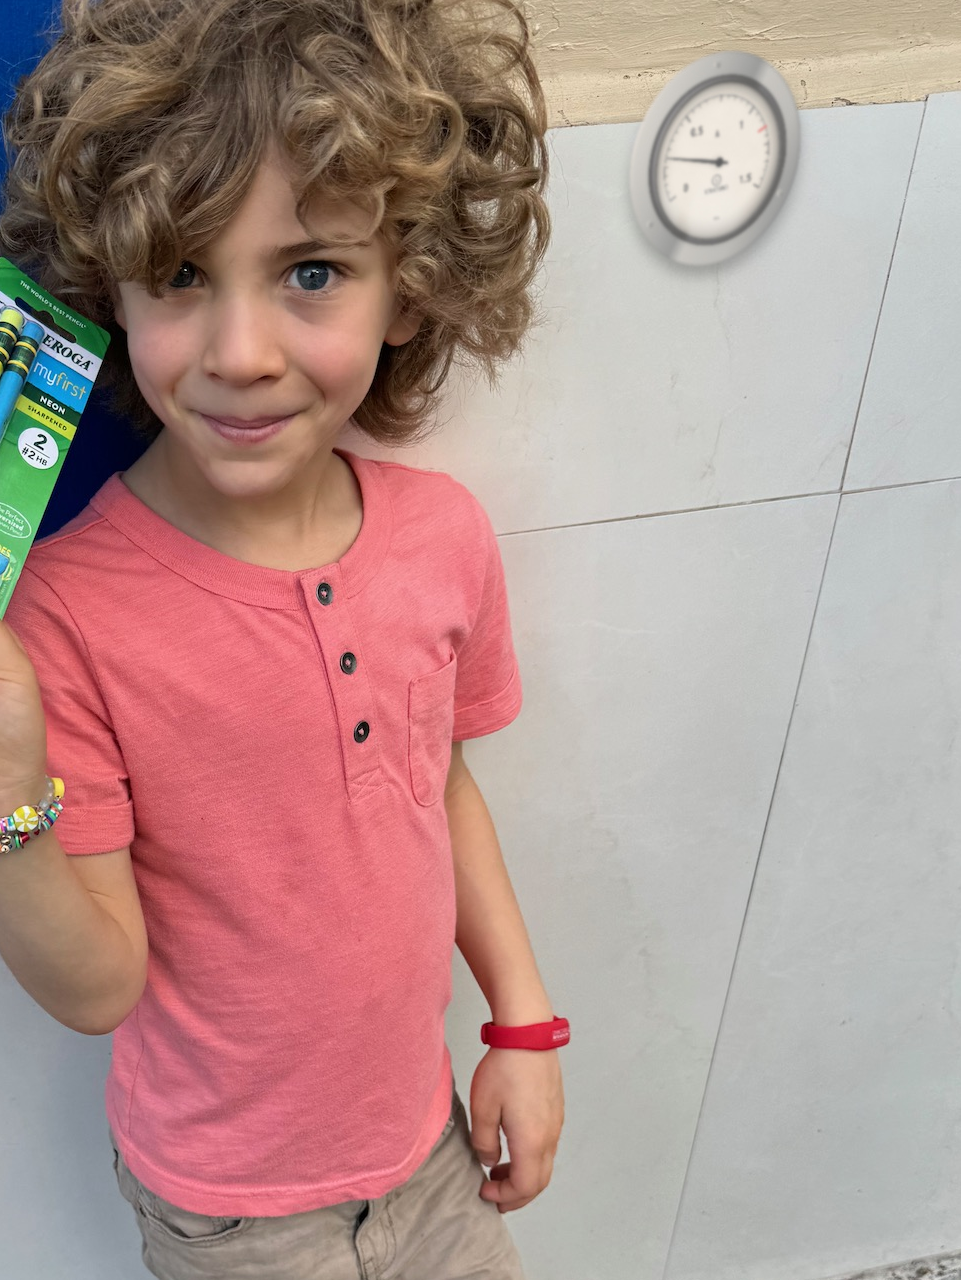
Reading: 0.25
